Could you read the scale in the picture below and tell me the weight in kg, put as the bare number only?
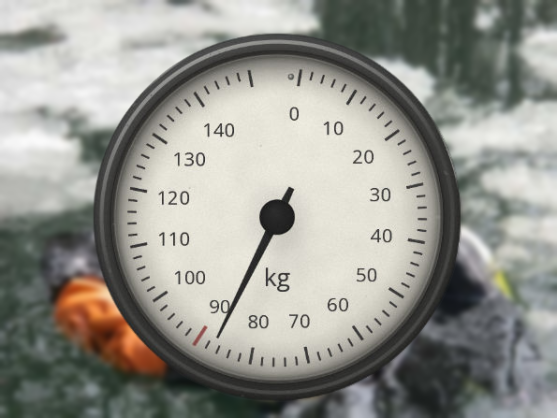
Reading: 87
